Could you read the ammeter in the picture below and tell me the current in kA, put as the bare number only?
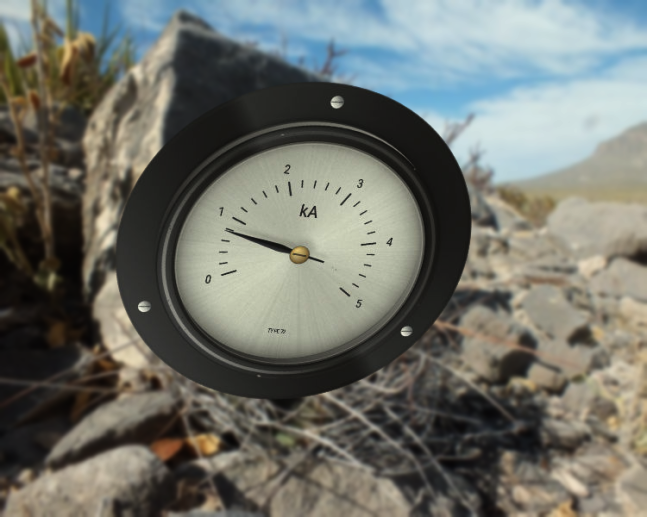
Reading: 0.8
